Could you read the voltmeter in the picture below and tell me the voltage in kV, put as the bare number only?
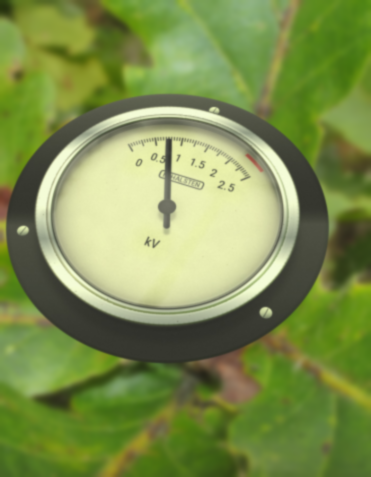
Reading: 0.75
